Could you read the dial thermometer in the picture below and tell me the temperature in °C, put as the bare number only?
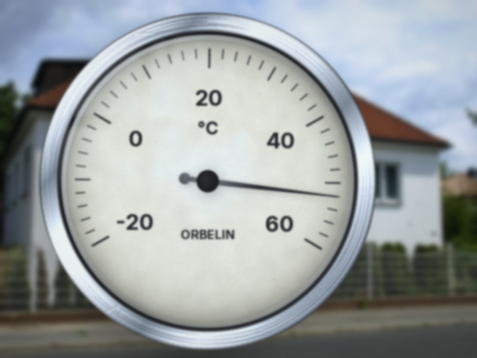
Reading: 52
